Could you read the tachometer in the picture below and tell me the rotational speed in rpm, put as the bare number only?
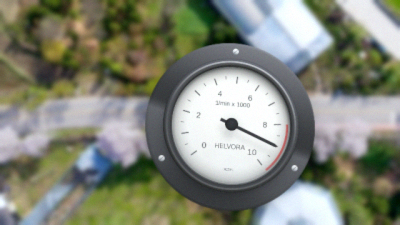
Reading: 9000
